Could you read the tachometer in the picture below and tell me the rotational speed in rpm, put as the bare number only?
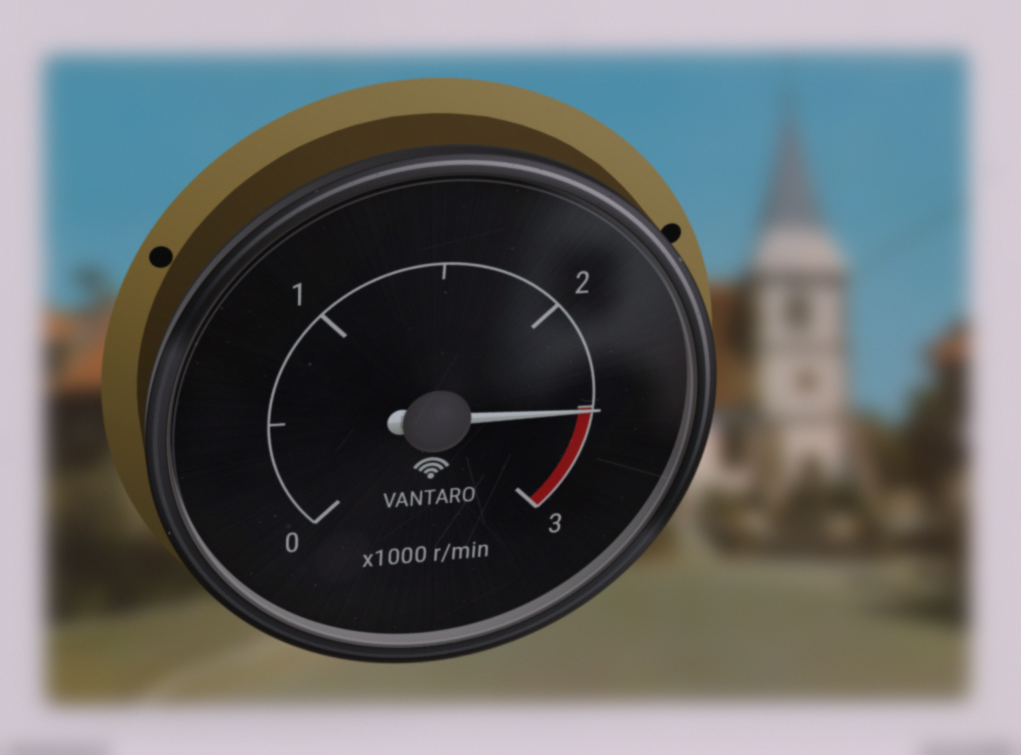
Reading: 2500
